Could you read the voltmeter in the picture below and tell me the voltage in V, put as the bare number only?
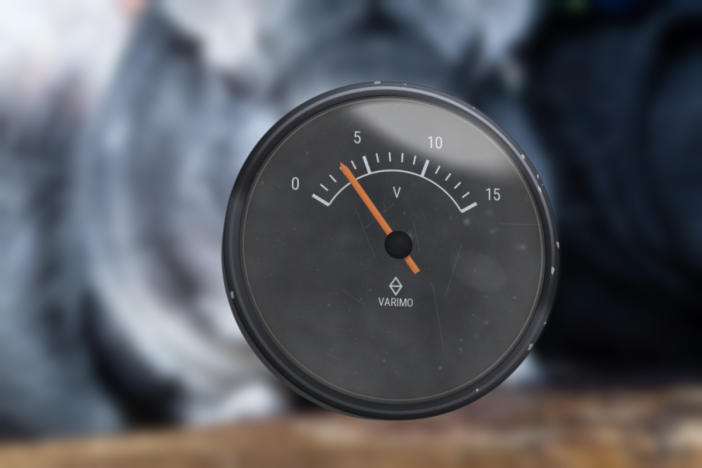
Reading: 3
